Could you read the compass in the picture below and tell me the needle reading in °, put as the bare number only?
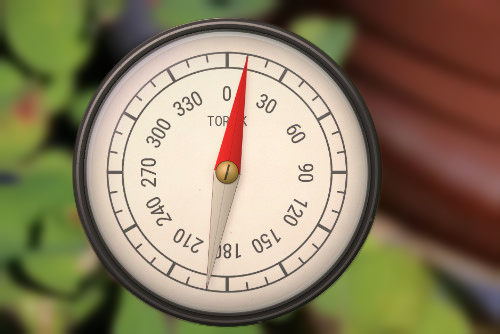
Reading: 10
